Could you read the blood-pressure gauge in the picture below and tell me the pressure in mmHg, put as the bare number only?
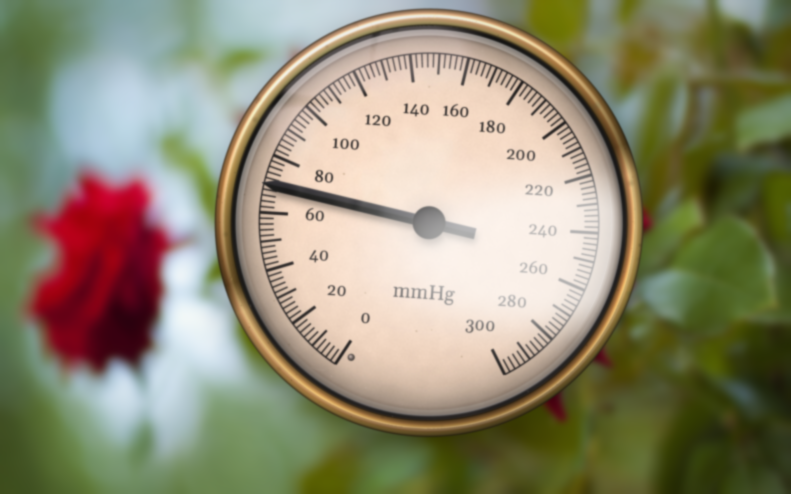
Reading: 70
